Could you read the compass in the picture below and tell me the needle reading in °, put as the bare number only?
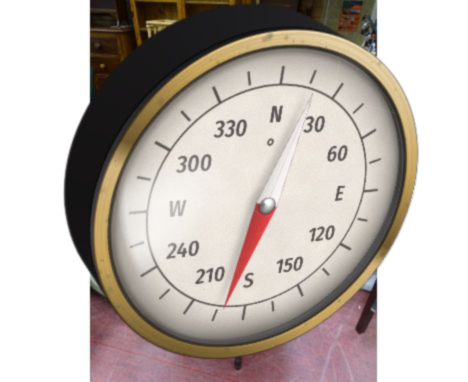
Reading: 195
